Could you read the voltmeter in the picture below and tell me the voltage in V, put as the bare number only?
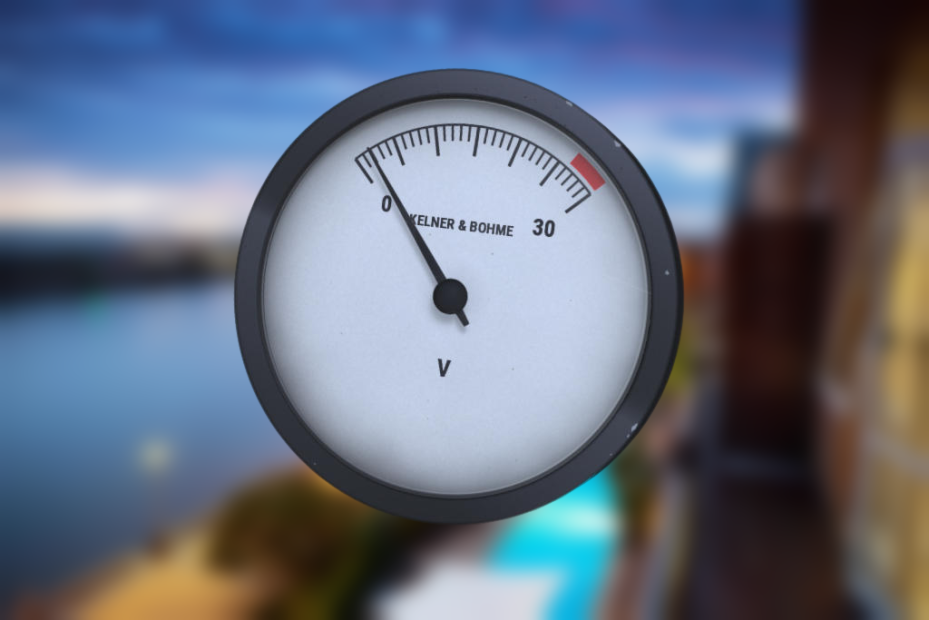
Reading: 2
